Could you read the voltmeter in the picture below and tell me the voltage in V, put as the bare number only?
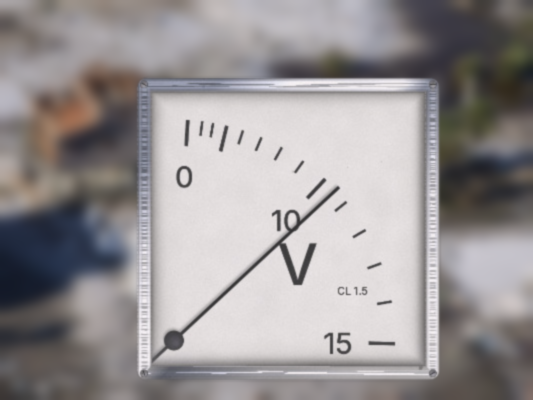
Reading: 10.5
